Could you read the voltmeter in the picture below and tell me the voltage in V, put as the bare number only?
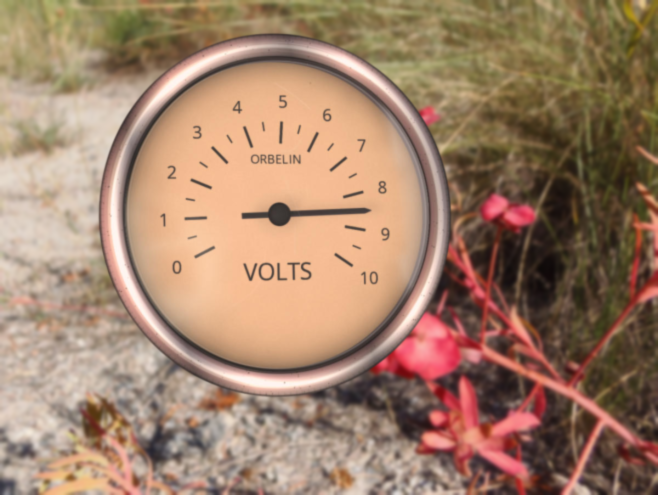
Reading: 8.5
